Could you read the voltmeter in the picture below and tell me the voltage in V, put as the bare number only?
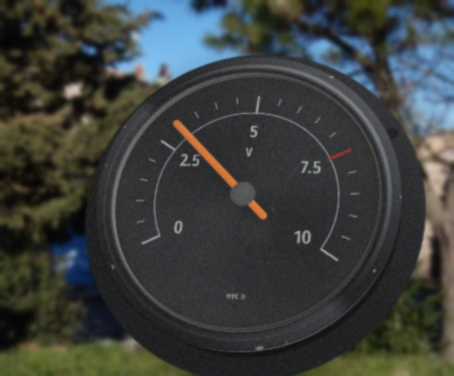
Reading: 3
